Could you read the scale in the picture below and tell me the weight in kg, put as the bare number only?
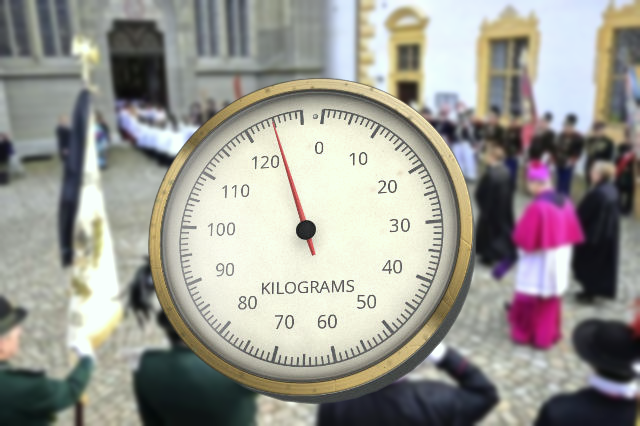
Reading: 125
